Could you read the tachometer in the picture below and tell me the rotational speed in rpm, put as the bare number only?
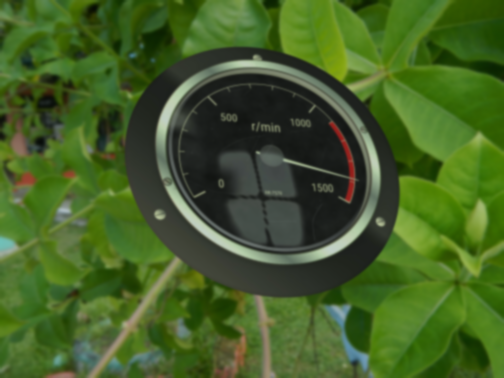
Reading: 1400
